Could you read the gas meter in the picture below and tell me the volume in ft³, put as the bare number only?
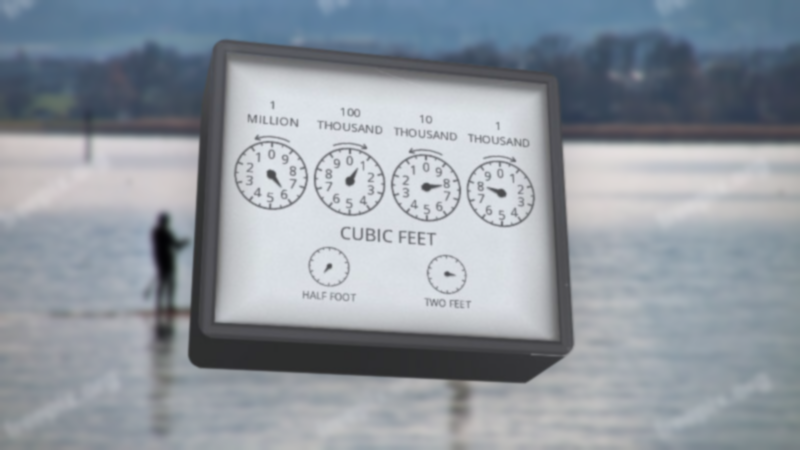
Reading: 607800
